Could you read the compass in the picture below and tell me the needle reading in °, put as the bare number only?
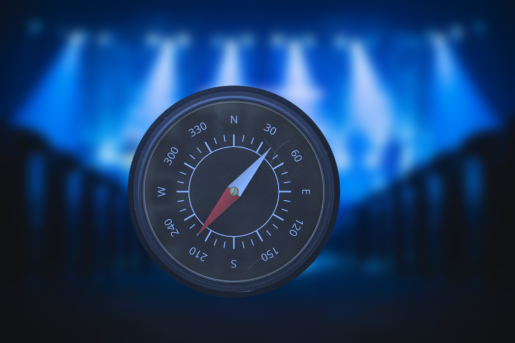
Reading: 220
